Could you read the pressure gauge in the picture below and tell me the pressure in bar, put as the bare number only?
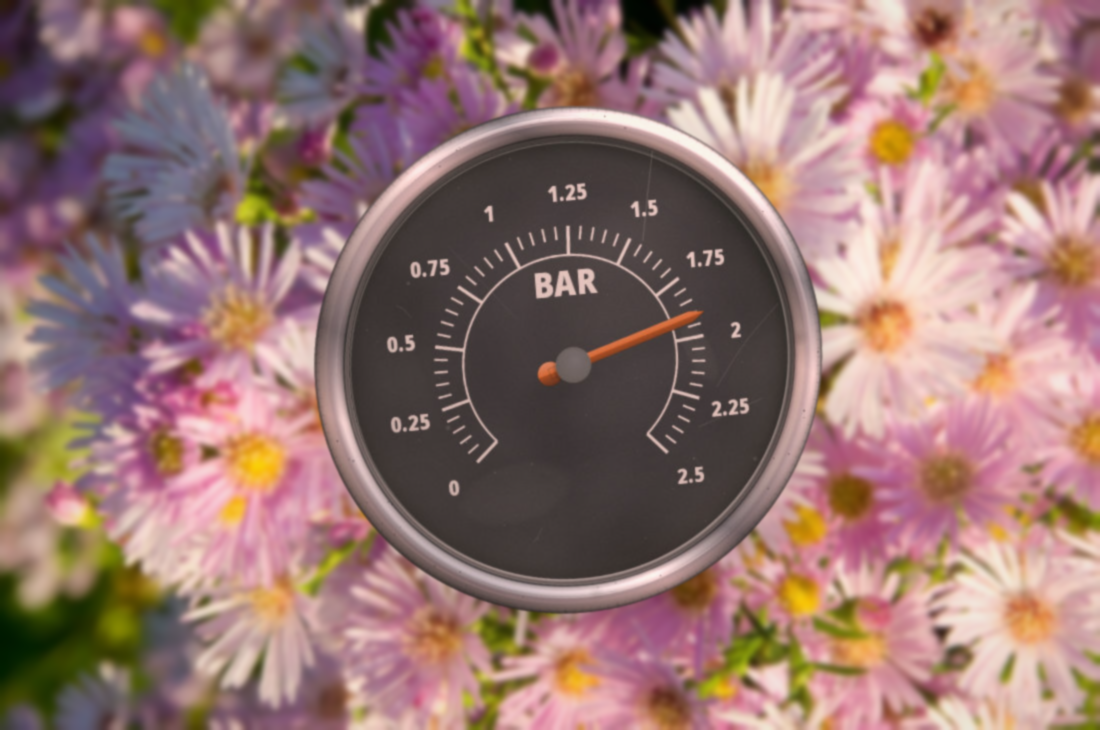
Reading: 1.9
